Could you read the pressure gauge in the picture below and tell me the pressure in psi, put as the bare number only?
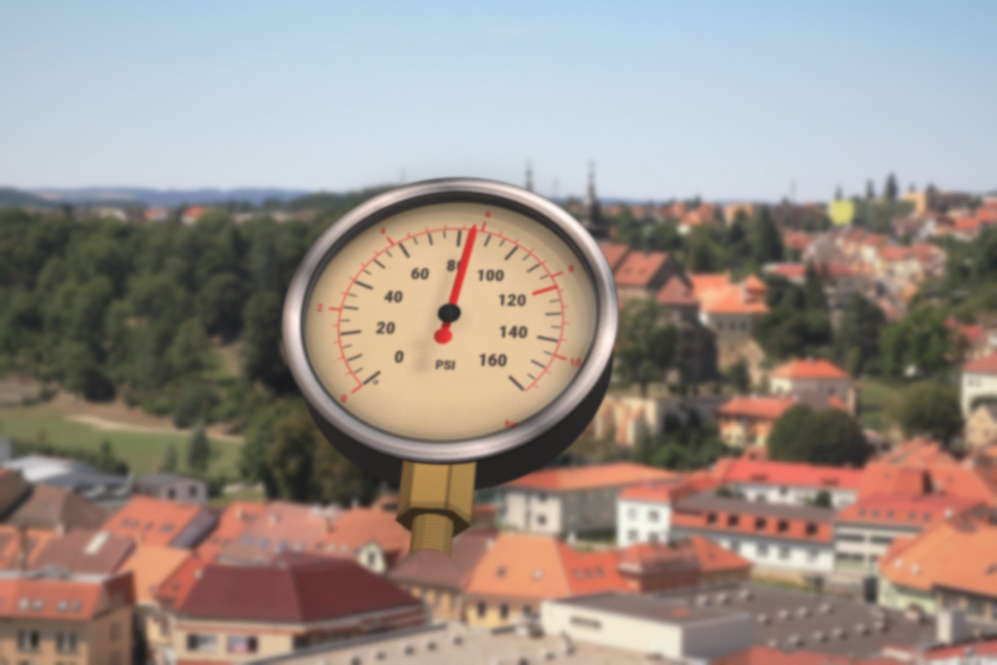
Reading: 85
